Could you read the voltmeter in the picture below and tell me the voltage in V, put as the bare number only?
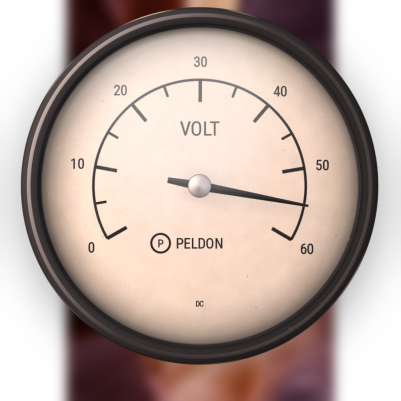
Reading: 55
